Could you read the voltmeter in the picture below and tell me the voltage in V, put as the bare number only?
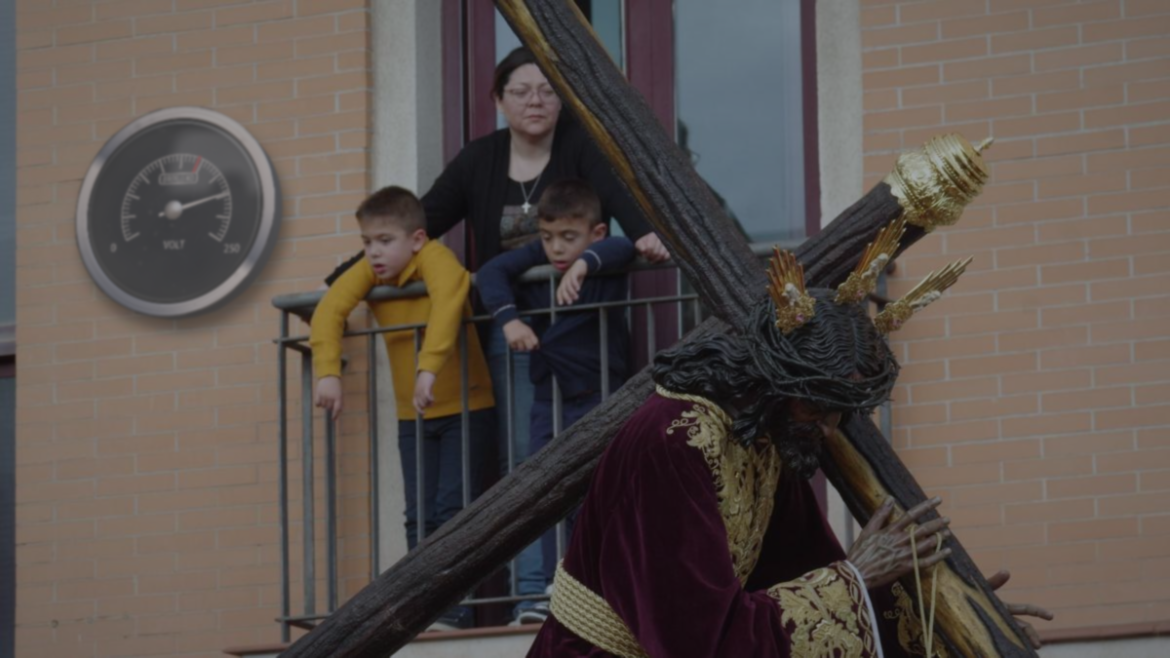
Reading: 200
